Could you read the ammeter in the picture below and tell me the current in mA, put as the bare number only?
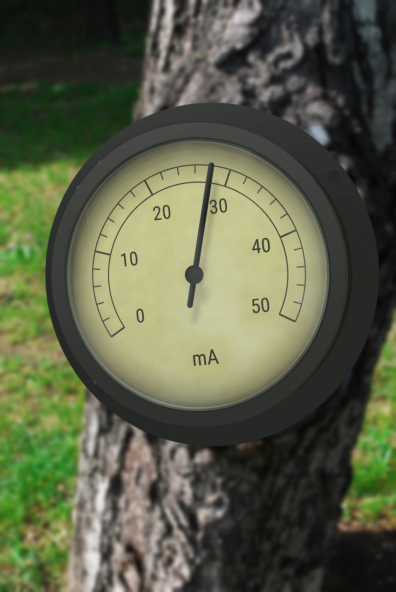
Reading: 28
